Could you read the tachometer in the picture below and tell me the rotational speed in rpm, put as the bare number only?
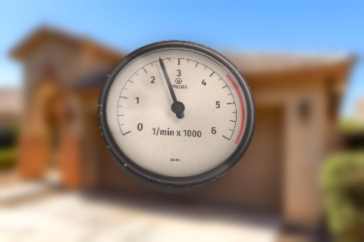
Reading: 2500
